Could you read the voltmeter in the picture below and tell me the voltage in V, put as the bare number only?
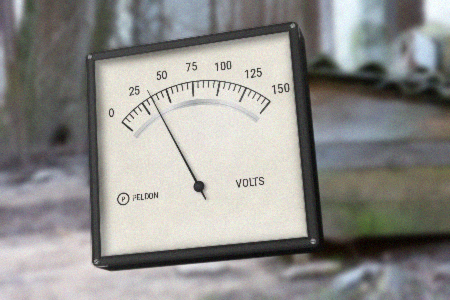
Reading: 35
